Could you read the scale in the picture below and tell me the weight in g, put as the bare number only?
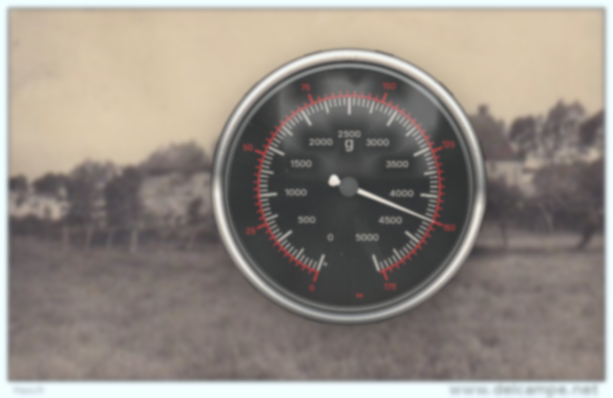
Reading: 4250
